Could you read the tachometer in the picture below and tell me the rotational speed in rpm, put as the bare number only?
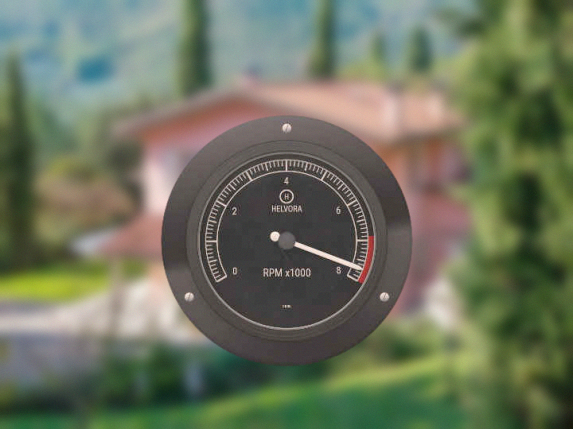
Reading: 7700
